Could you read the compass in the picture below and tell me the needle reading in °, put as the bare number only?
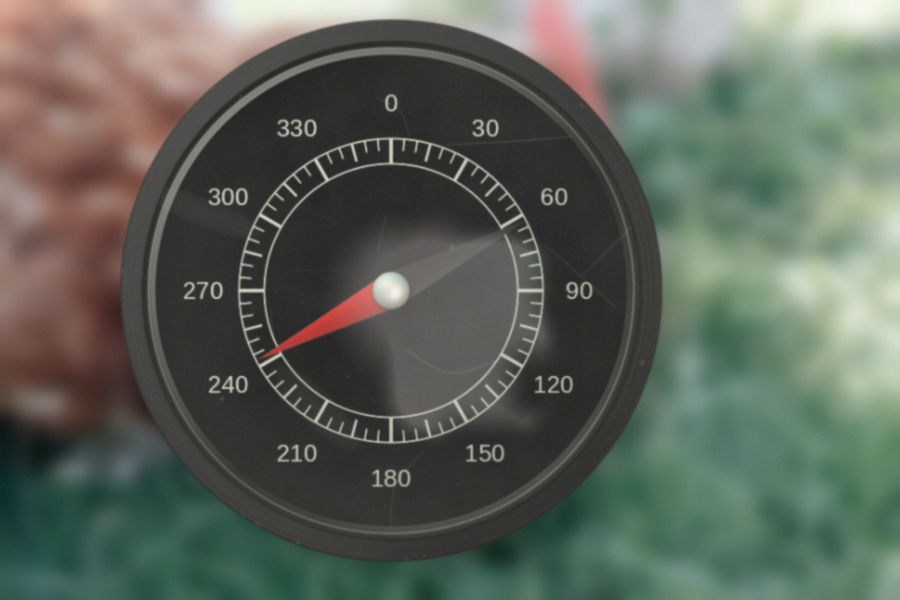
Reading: 242.5
